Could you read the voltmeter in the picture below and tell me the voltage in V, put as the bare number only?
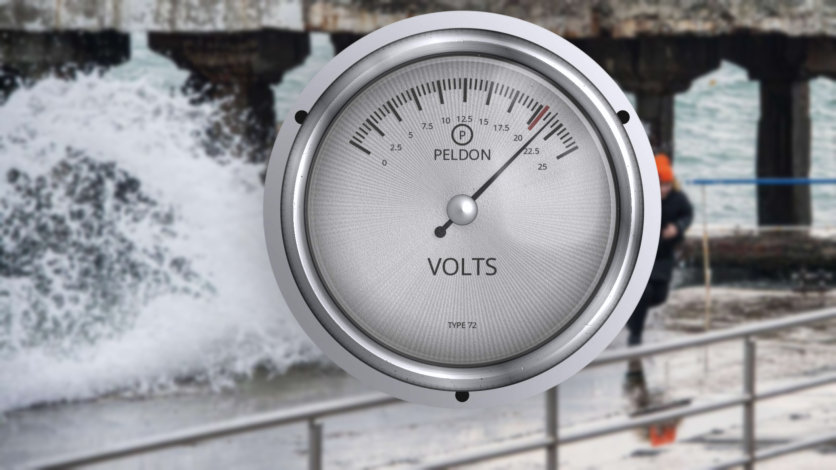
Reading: 21.5
